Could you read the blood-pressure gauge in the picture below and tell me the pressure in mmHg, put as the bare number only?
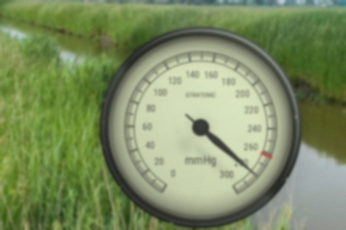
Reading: 280
